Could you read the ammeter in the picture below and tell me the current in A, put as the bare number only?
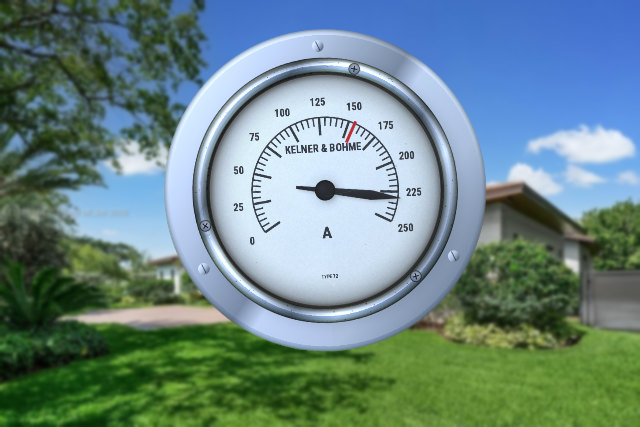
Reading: 230
